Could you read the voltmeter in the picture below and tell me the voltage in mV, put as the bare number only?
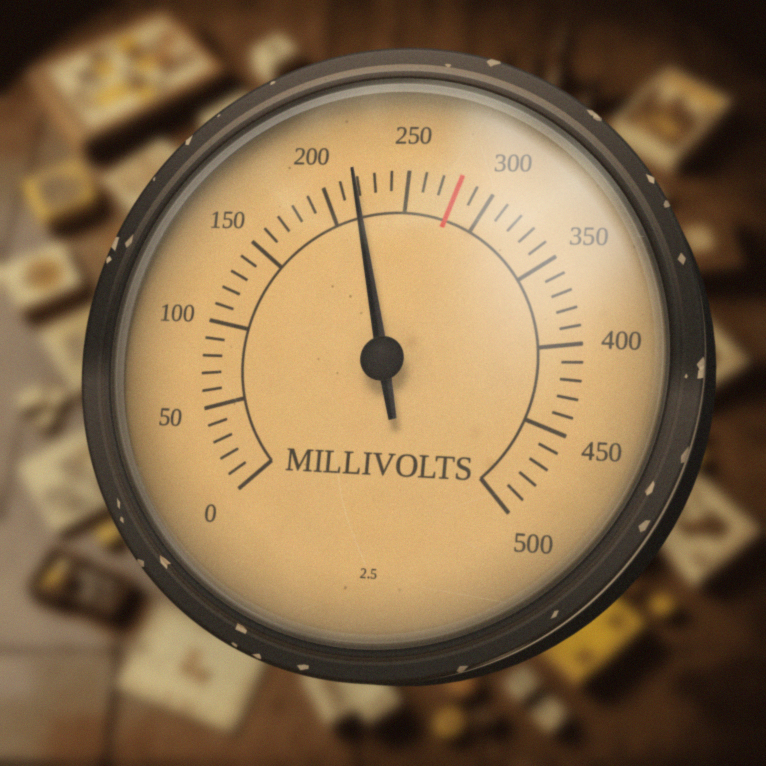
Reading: 220
